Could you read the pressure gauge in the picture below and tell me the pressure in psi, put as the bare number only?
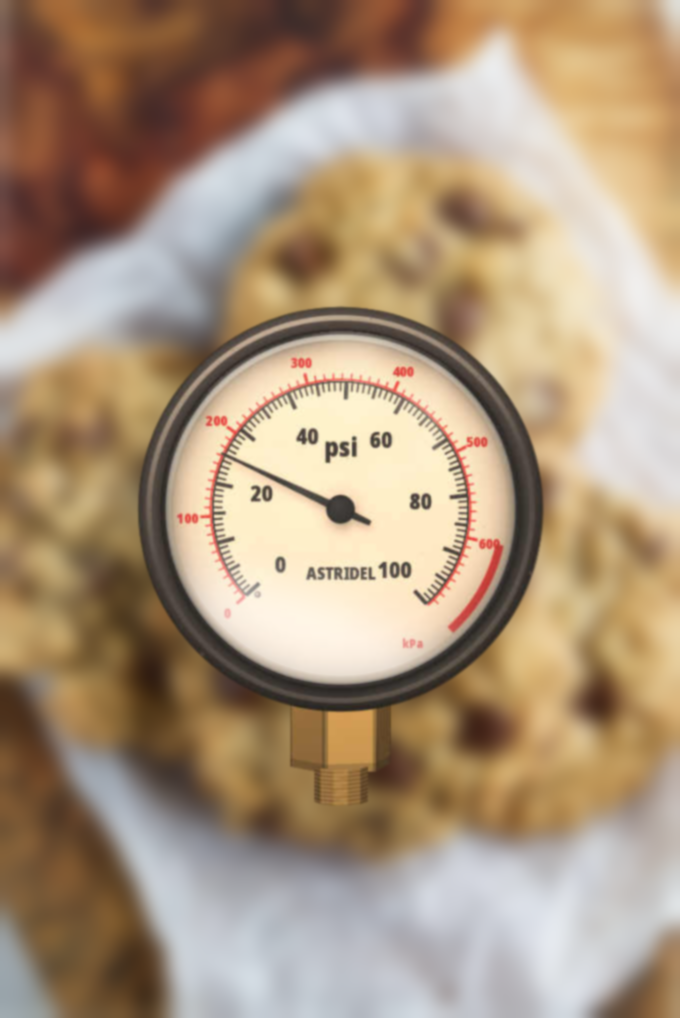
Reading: 25
